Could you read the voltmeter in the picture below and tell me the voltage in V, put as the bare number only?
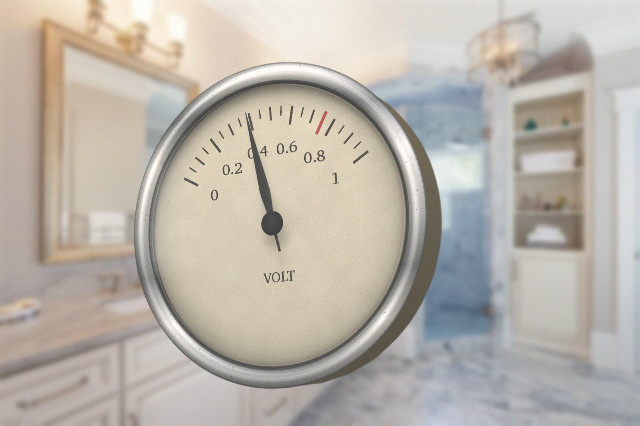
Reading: 0.4
